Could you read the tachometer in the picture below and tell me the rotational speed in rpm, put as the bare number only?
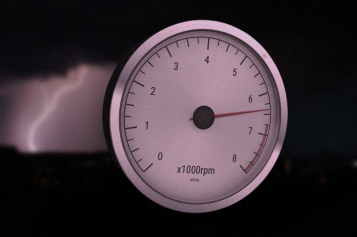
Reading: 6375
